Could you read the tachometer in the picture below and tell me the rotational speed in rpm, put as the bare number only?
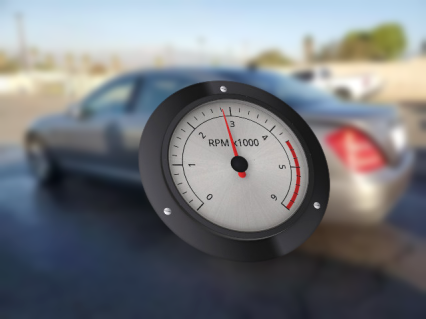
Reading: 2800
